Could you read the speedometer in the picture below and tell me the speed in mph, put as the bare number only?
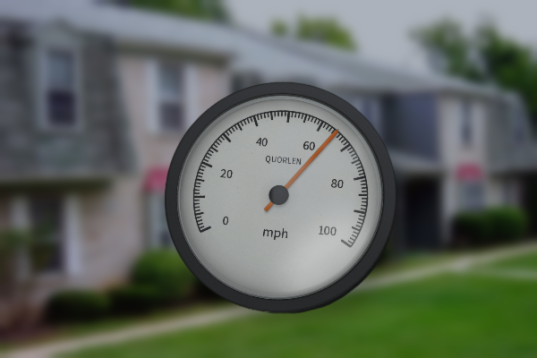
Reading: 65
